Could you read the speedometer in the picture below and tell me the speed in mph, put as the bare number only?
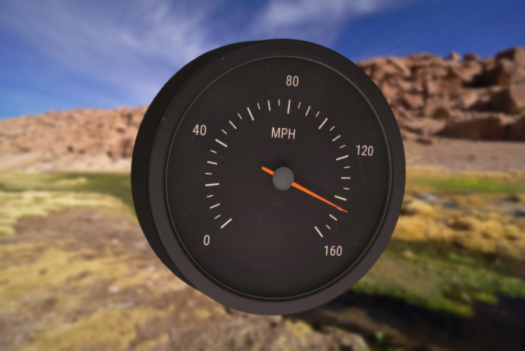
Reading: 145
